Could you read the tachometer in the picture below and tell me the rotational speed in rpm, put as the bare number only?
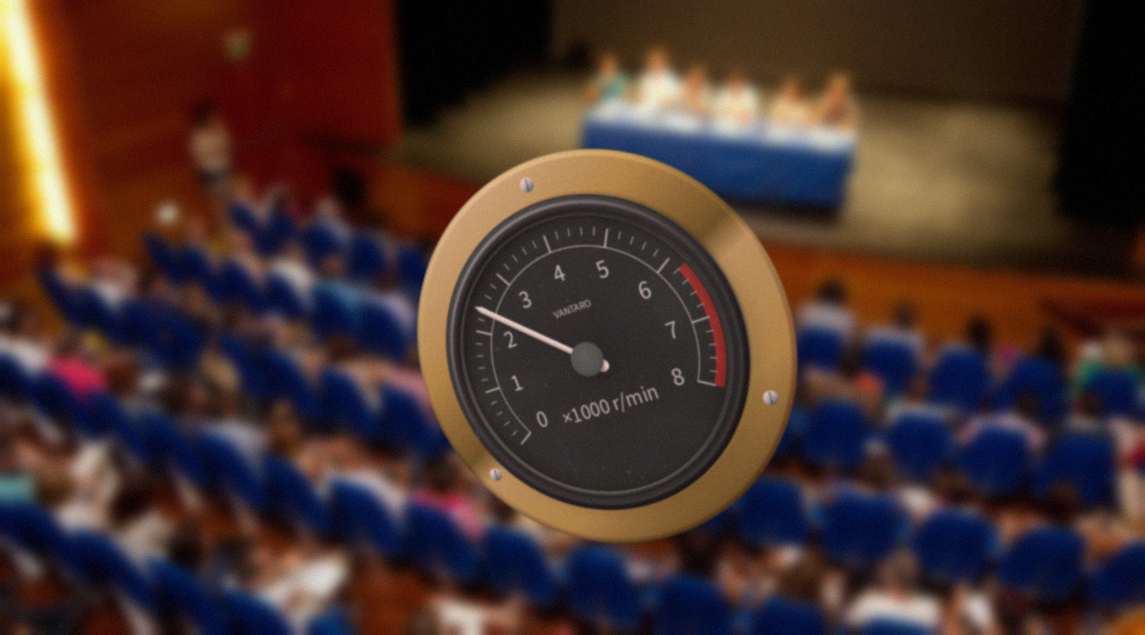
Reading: 2400
